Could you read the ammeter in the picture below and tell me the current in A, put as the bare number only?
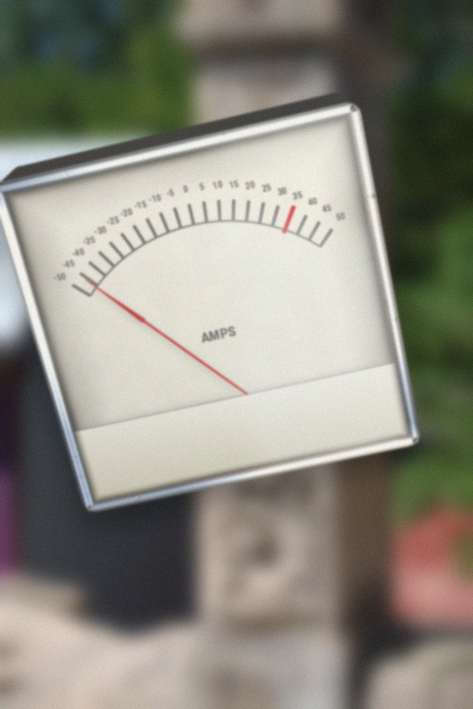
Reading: -45
